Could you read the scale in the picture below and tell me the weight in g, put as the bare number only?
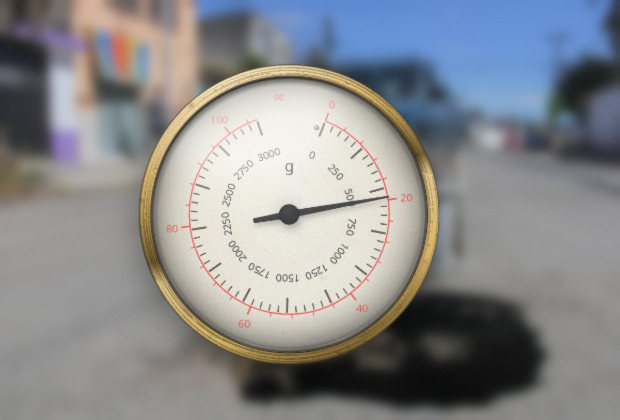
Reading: 550
